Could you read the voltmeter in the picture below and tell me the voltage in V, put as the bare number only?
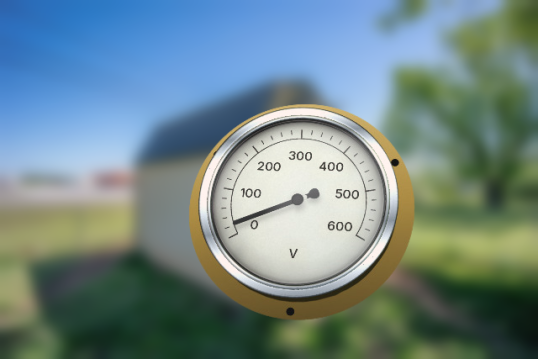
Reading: 20
